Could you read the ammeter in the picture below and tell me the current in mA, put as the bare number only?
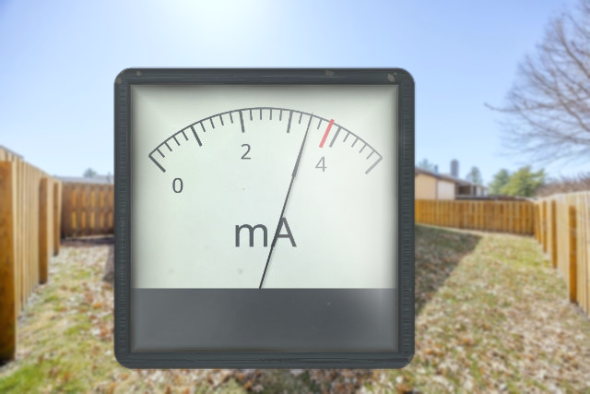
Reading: 3.4
